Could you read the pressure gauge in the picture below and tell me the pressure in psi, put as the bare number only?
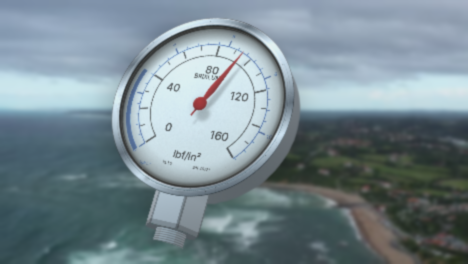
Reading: 95
